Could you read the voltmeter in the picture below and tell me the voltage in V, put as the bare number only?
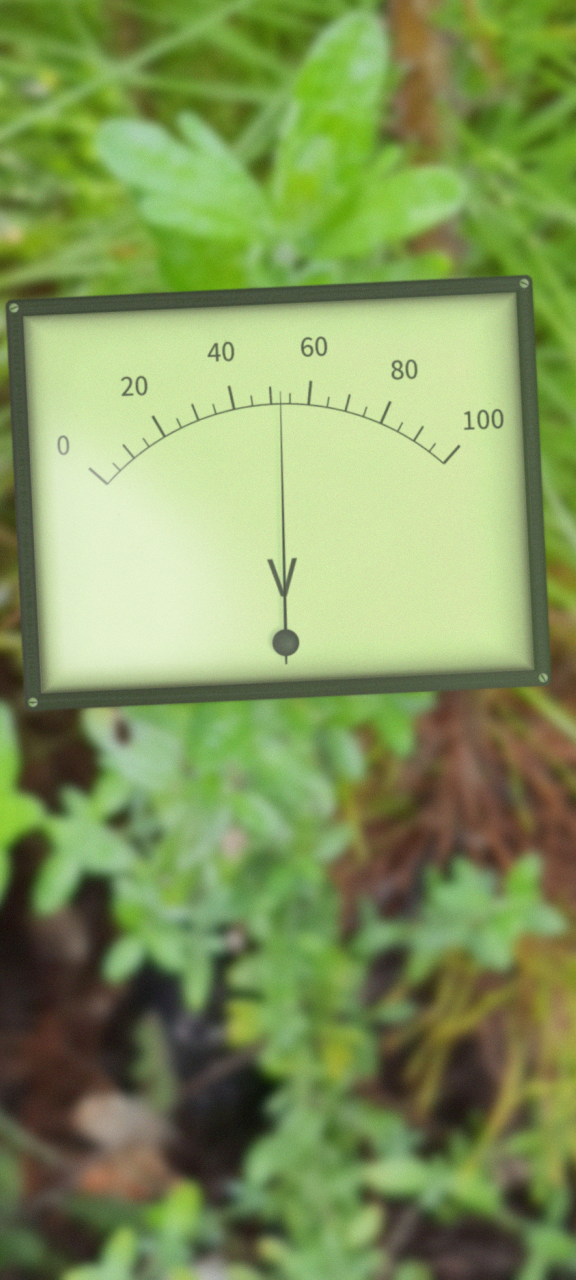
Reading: 52.5
